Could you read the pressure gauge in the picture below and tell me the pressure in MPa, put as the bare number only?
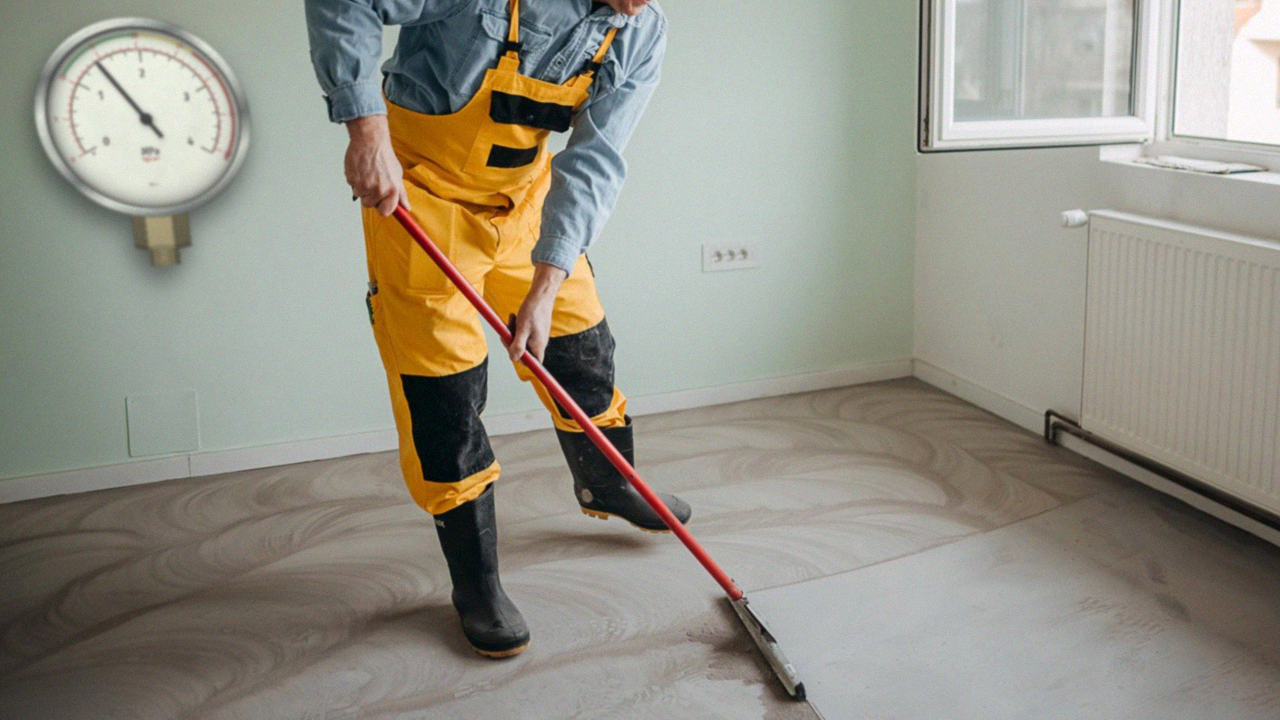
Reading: 1.4
